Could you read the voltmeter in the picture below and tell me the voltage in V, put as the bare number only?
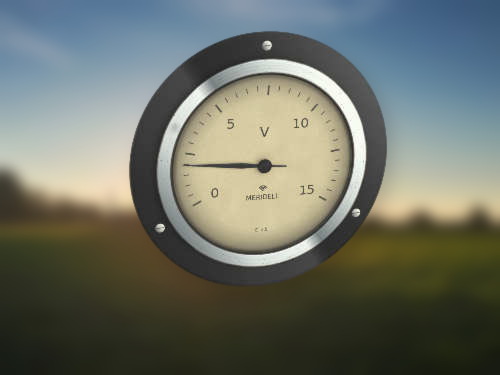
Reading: 2
